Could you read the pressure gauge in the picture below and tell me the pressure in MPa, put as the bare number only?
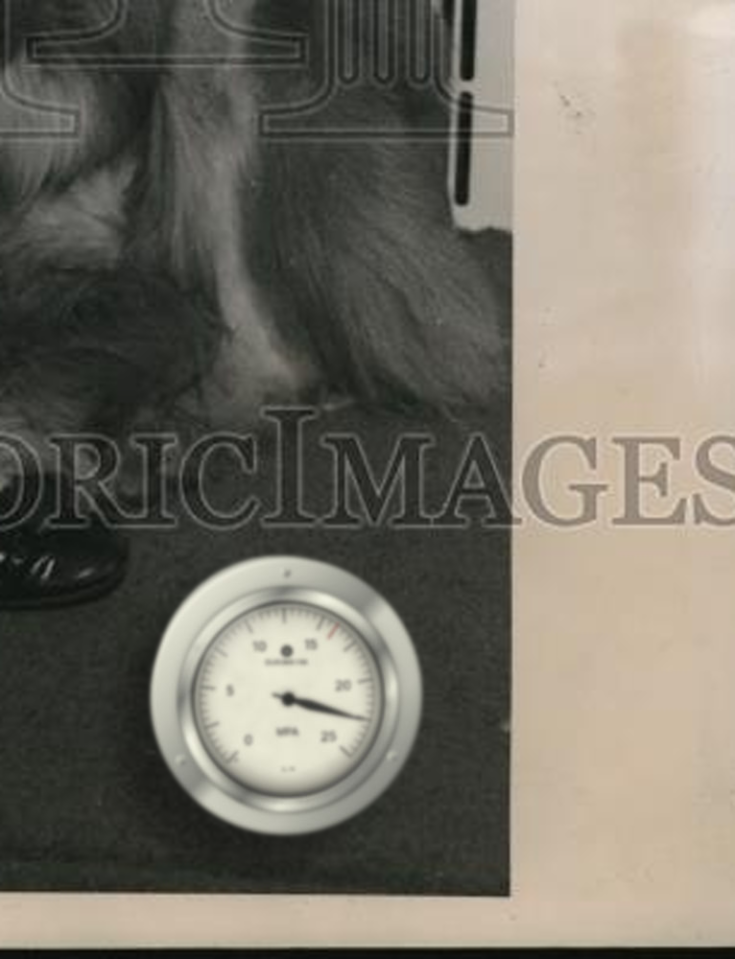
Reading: 22.5
